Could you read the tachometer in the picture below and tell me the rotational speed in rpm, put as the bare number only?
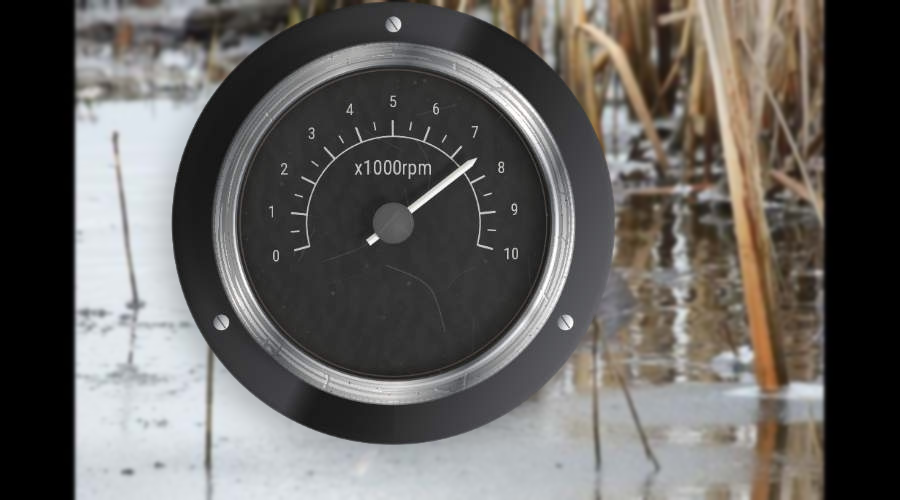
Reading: 7500
